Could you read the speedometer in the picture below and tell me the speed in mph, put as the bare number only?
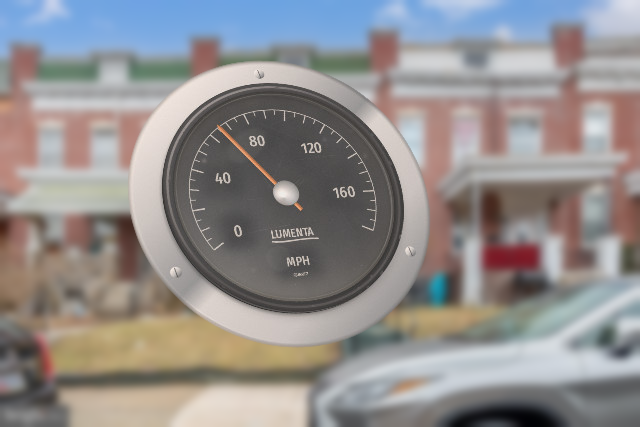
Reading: 65
